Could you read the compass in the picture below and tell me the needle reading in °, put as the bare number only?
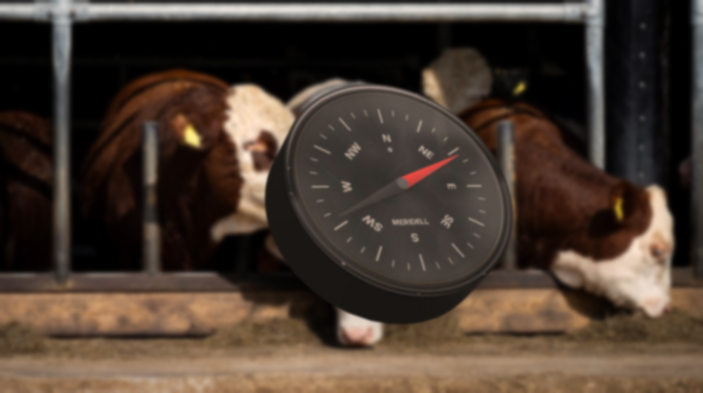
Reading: 65
